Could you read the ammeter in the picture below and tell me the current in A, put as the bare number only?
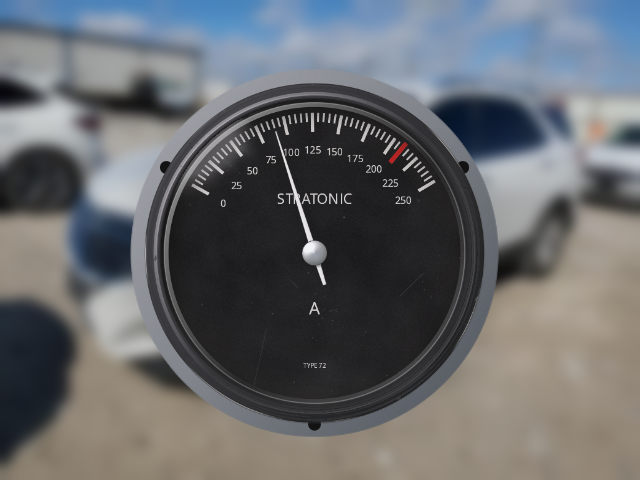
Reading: 90
